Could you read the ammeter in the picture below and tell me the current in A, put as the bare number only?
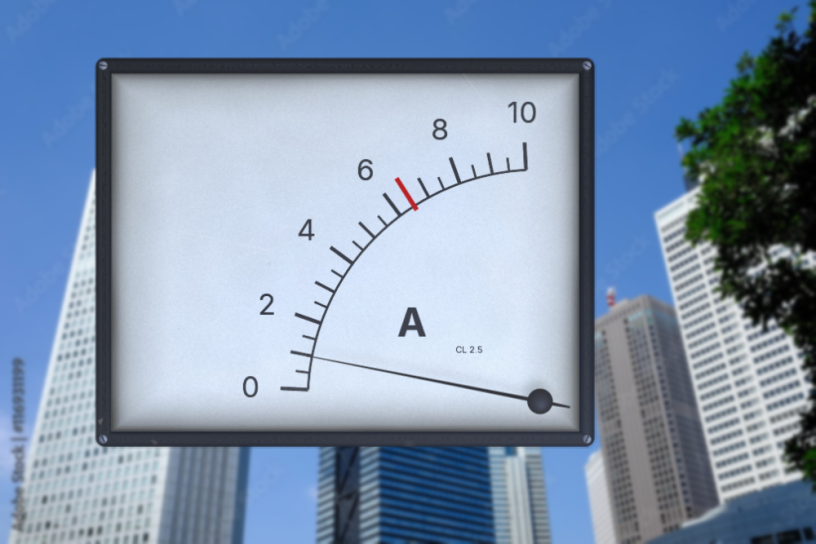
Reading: 1
